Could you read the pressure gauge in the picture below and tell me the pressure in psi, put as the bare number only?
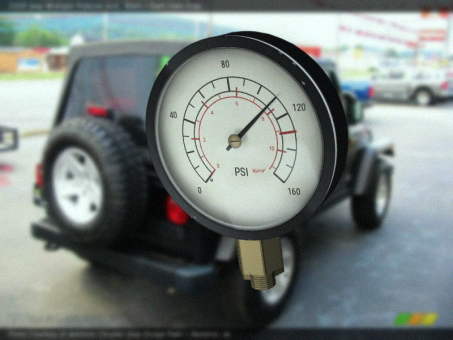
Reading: 110
